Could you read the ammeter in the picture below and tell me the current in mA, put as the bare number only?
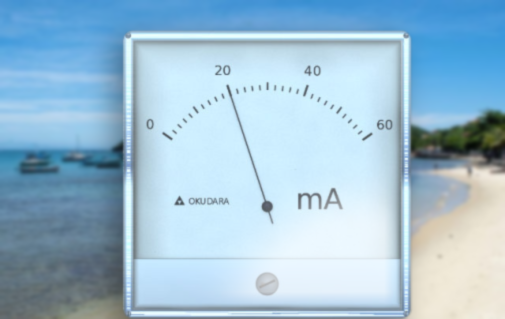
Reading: 20
